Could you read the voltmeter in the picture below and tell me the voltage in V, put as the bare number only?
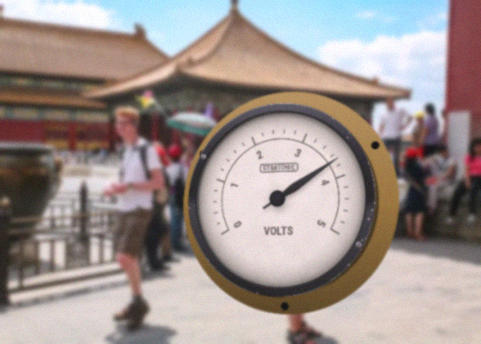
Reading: 3.7
